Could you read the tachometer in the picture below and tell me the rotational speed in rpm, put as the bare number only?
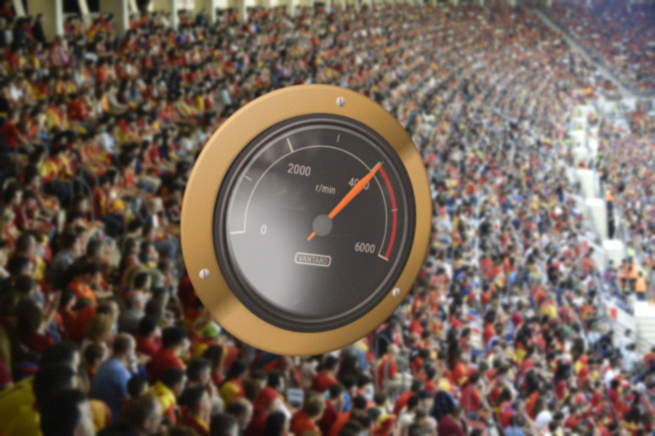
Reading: 4000
